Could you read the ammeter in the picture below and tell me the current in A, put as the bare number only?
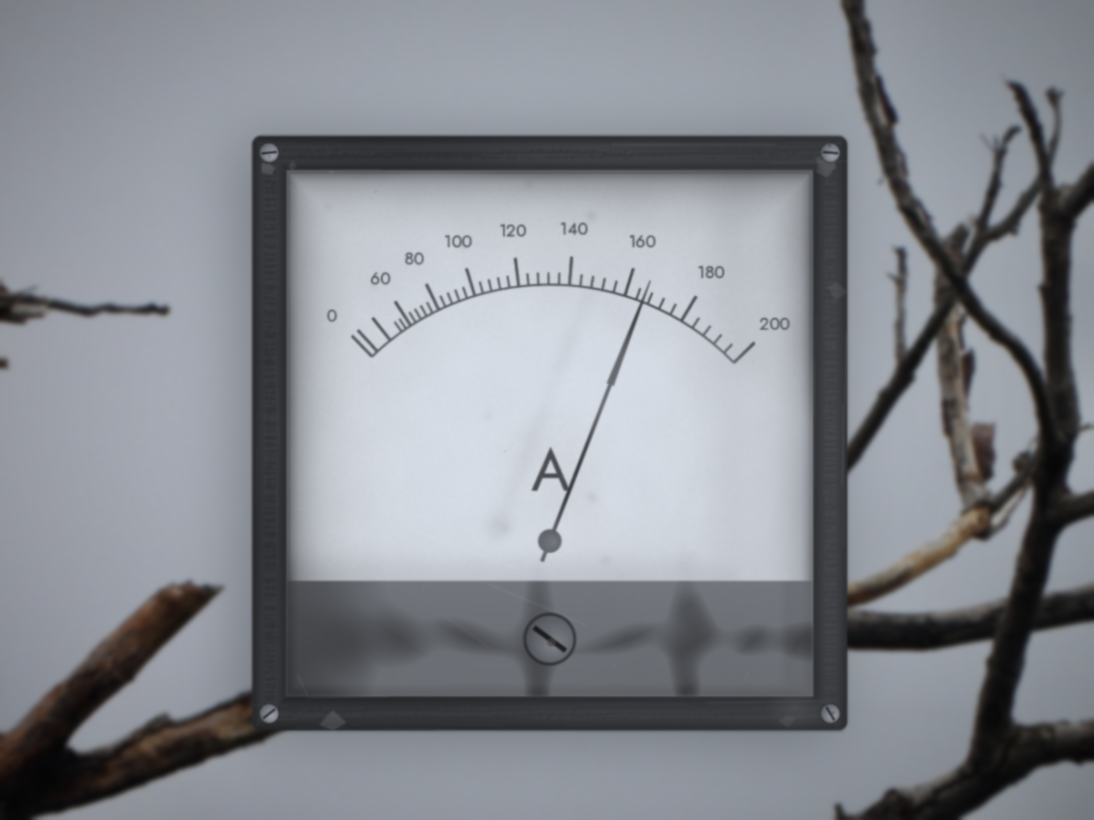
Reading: 166
